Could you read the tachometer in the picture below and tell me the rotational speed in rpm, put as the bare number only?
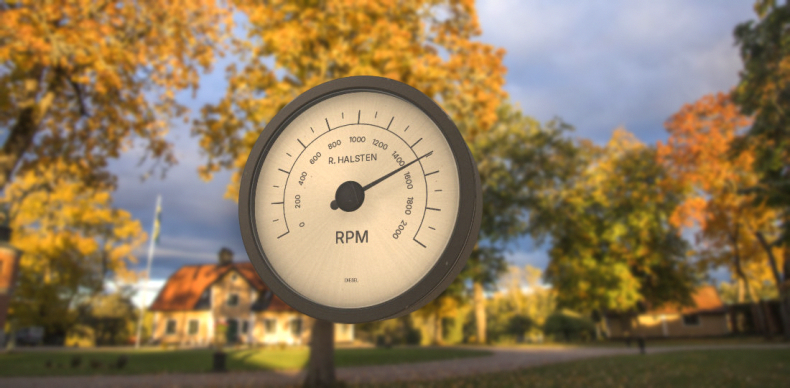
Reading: 1500
